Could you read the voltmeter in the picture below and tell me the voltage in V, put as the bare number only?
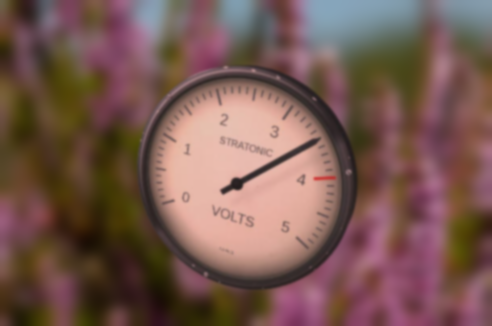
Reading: 3.5
